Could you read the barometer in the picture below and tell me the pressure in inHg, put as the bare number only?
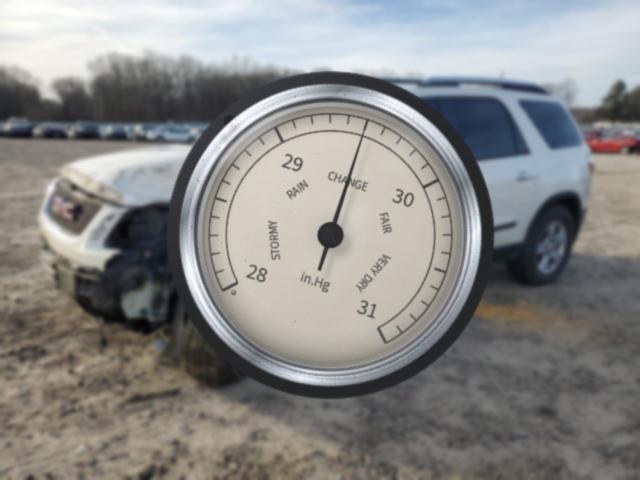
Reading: 29.5
